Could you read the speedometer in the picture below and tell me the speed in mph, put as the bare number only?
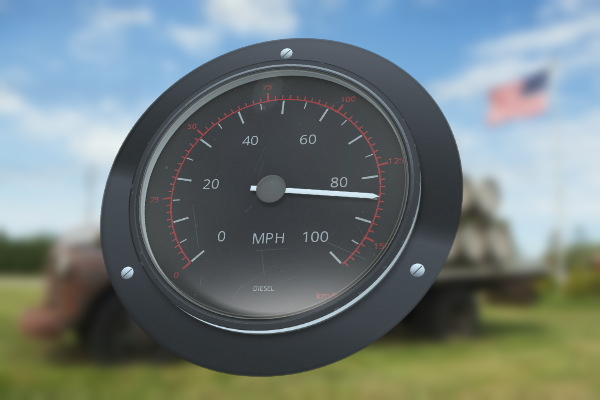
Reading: 85
